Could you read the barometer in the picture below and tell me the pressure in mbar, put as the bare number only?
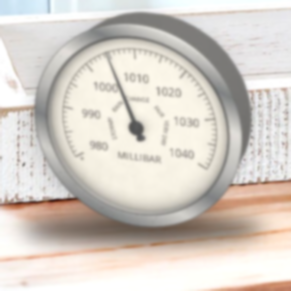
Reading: 1005
